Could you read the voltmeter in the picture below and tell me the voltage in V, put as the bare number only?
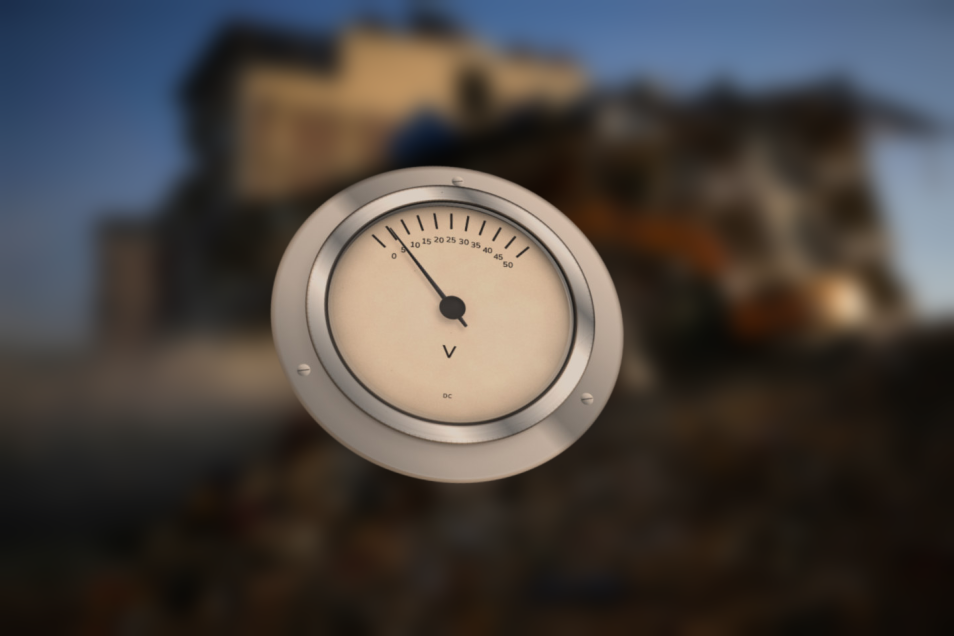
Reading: 5
